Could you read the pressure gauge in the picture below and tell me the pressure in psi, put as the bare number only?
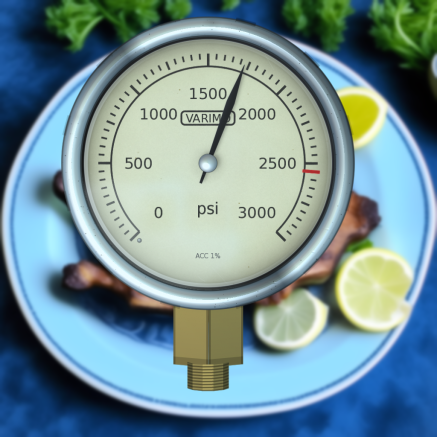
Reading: 1725
